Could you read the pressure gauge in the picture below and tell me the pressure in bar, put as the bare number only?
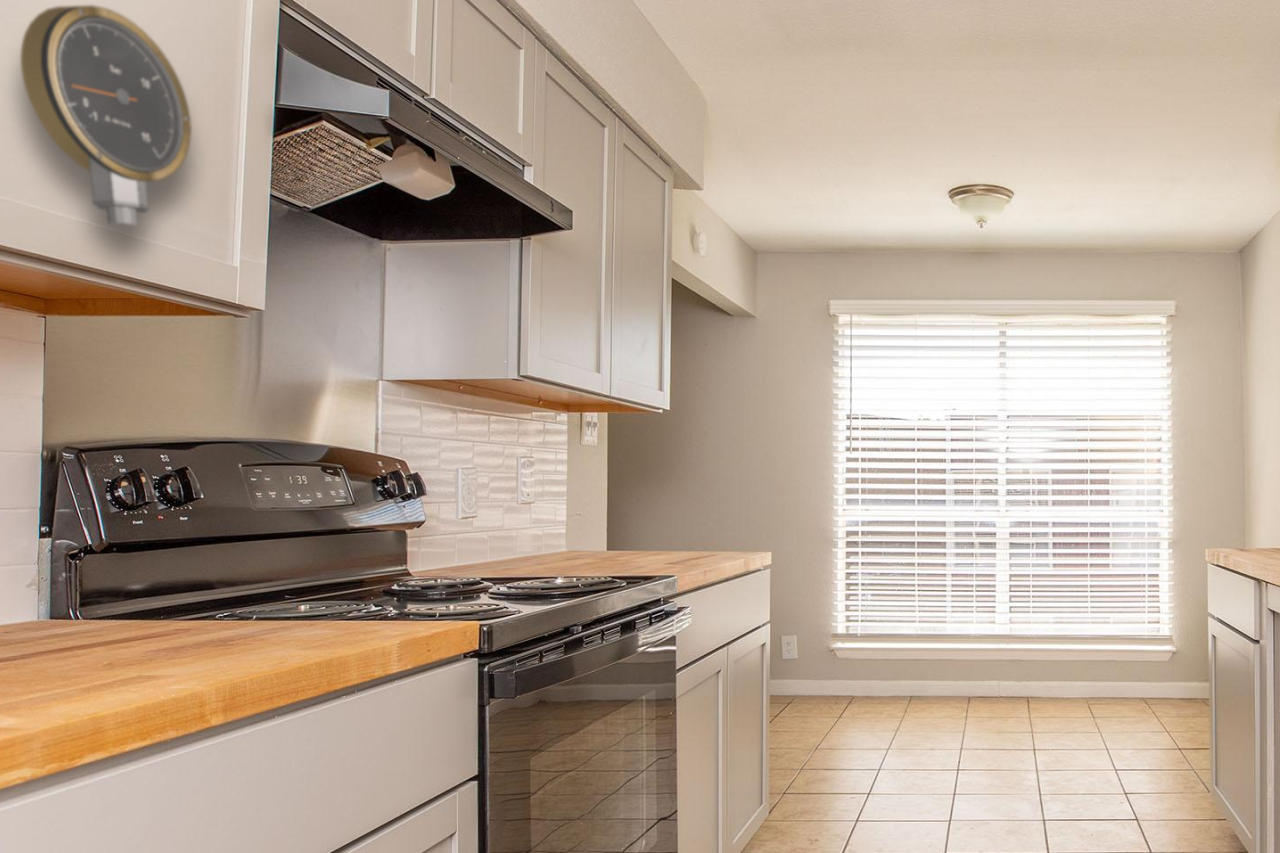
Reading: 1
